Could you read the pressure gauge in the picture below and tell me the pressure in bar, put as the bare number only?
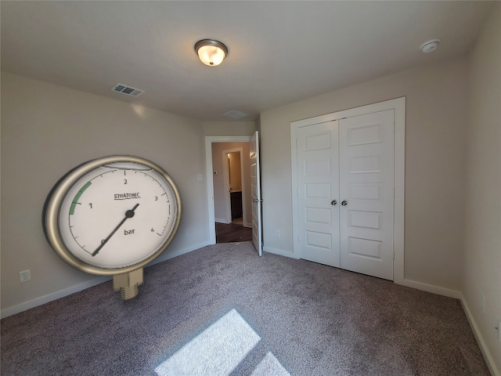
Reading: 0
